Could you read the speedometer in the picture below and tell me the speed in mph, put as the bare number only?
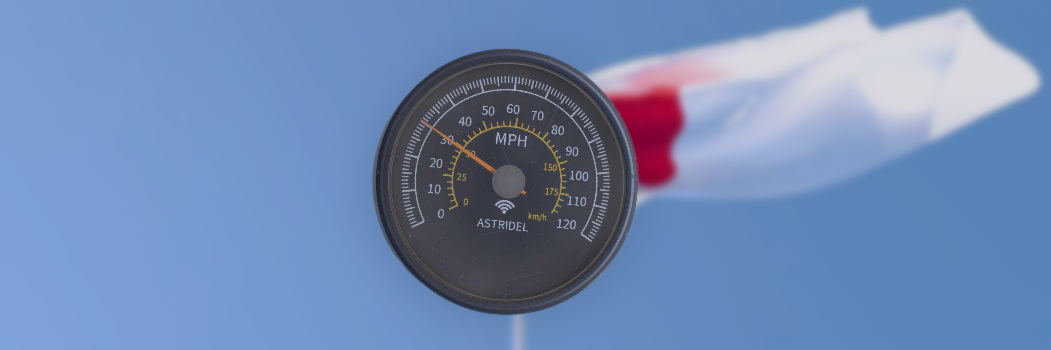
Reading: 30
